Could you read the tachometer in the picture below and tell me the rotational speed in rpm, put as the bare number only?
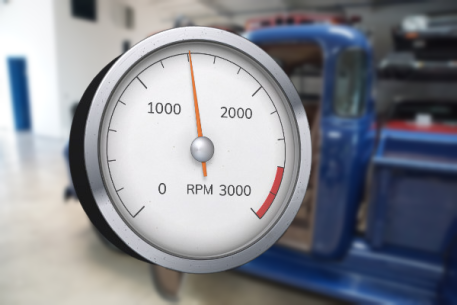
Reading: 1400
